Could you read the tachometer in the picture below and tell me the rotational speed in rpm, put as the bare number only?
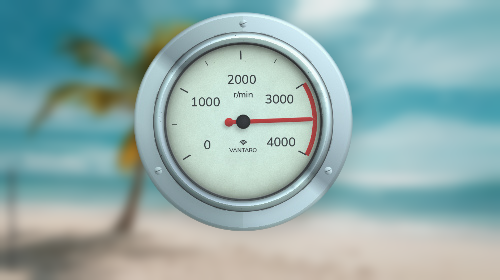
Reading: 3500
